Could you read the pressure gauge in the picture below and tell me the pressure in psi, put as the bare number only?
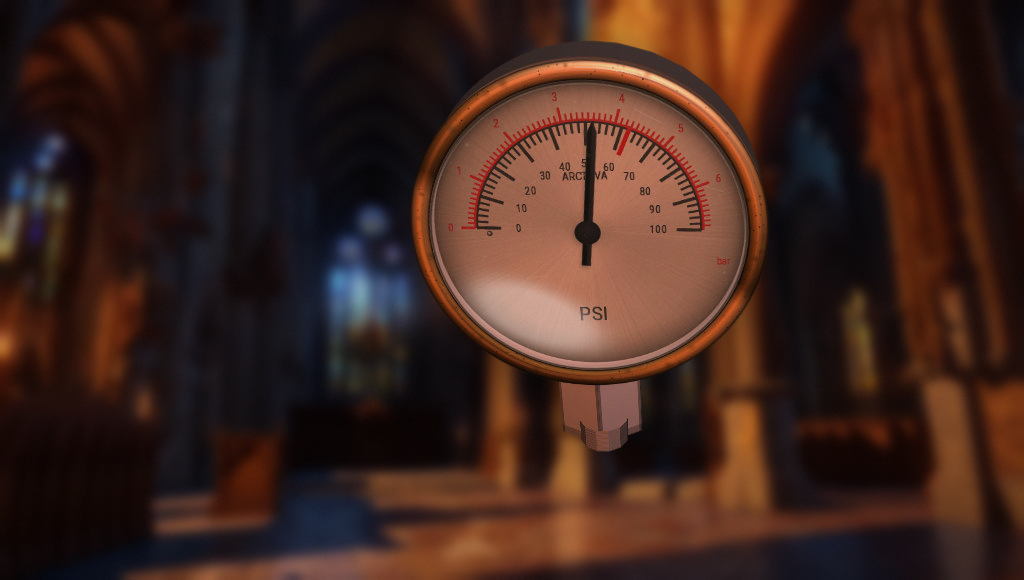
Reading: 52
